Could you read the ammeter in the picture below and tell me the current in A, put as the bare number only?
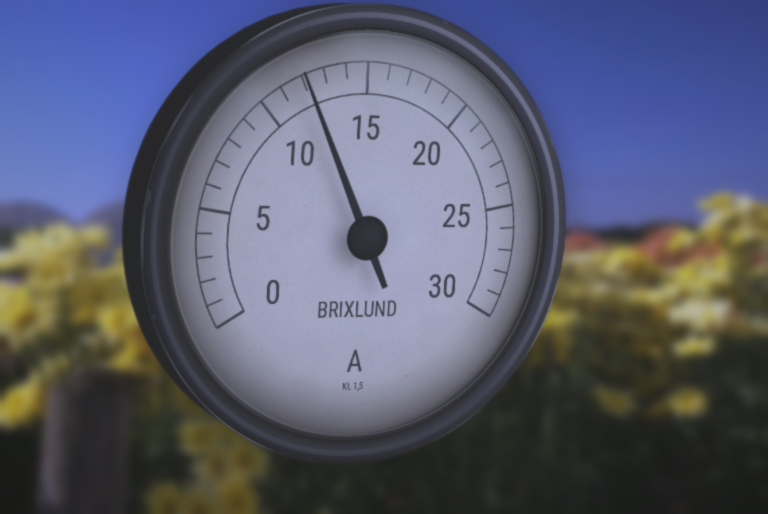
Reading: 12
